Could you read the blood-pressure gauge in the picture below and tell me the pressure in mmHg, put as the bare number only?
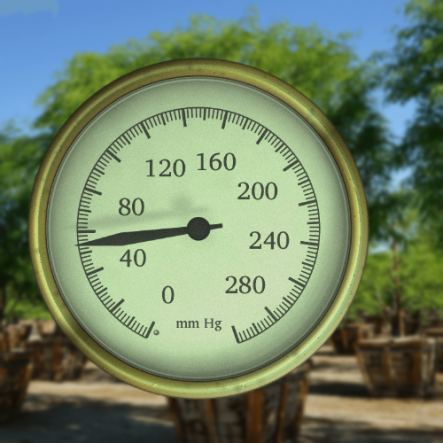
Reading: 54
